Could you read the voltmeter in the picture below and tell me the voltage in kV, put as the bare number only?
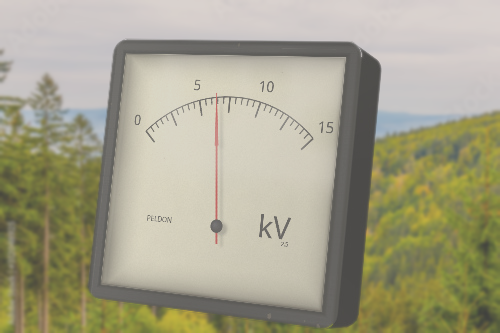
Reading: 6.5
